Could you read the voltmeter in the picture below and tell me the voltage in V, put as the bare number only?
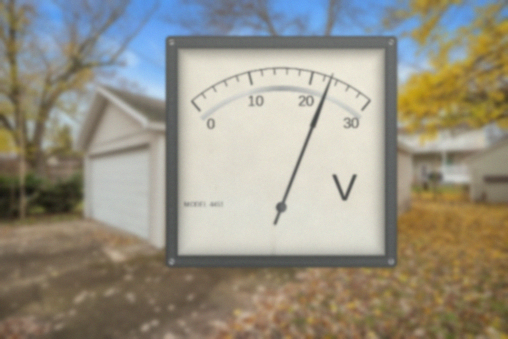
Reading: 23
